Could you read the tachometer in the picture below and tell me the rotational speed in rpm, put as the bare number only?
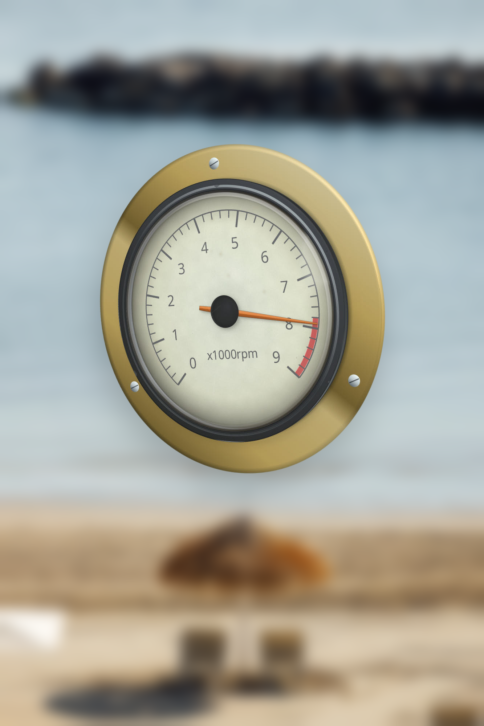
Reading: 7900
